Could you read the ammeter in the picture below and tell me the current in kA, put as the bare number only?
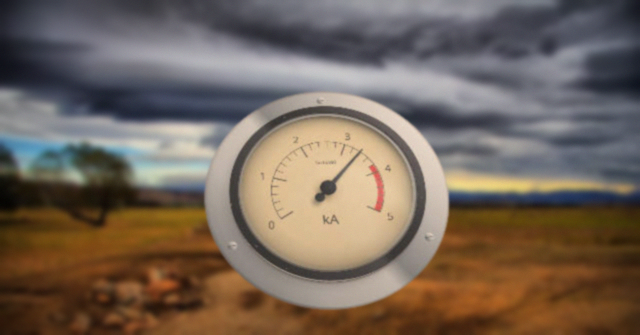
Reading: 3.4
